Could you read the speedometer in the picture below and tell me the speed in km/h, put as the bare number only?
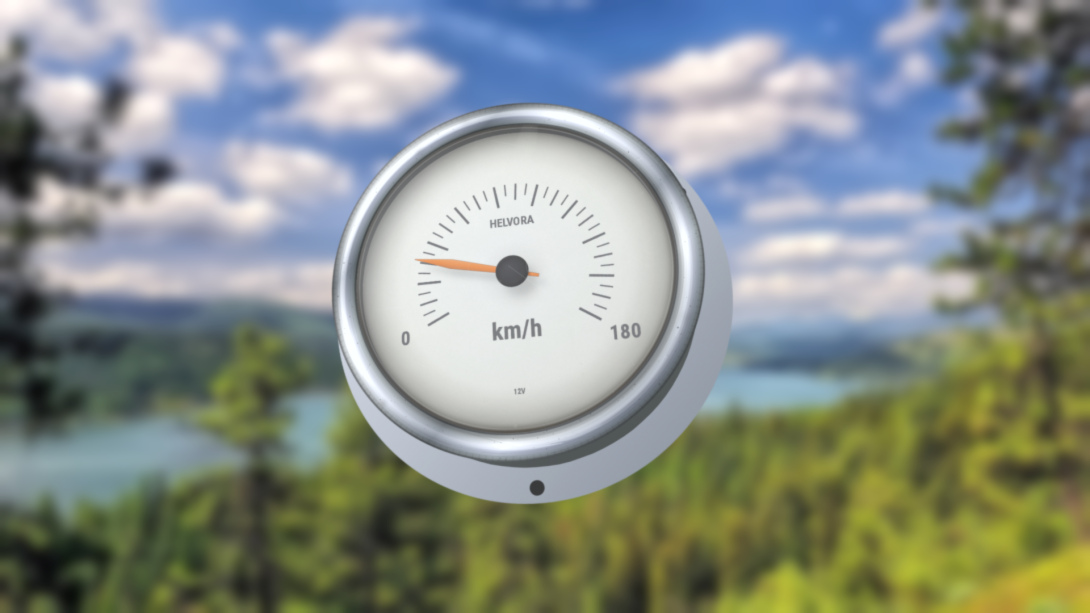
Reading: 30
